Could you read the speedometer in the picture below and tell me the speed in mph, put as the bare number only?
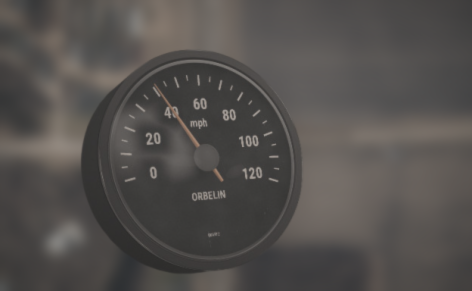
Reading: 40
